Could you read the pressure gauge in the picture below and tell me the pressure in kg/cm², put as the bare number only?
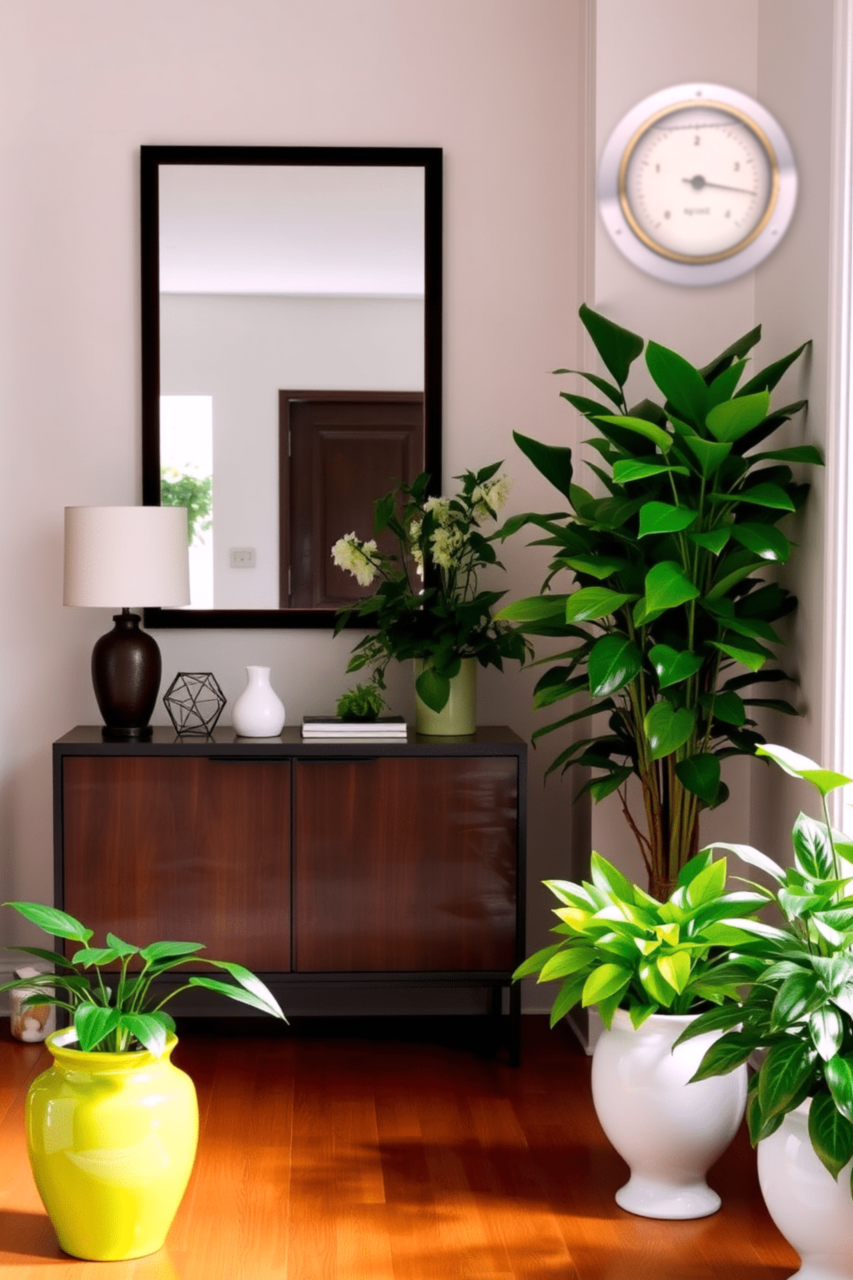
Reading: 3.5
